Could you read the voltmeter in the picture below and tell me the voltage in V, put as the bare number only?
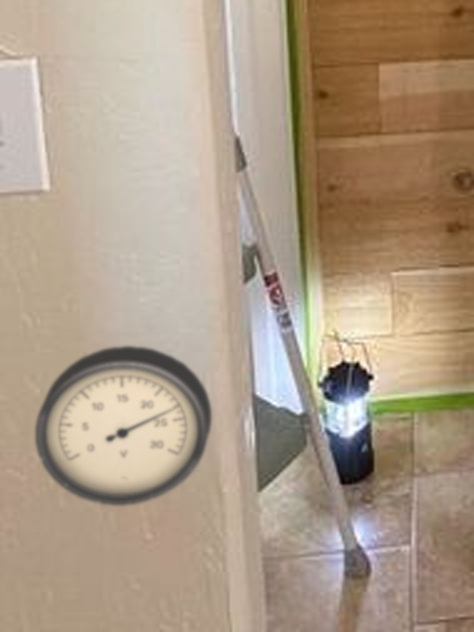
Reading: 23
